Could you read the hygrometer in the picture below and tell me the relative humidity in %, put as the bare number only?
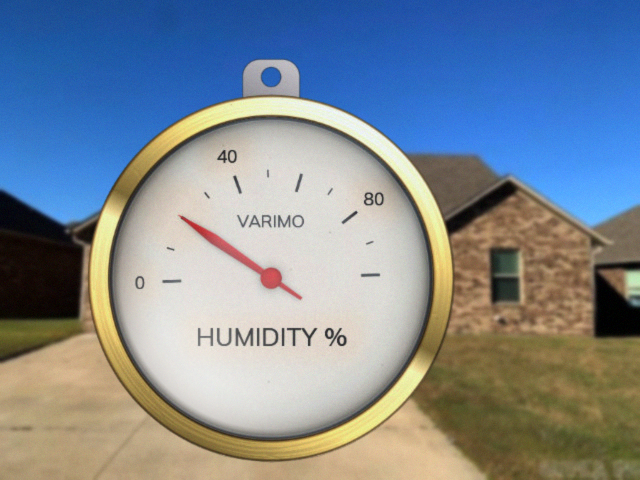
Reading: 20
